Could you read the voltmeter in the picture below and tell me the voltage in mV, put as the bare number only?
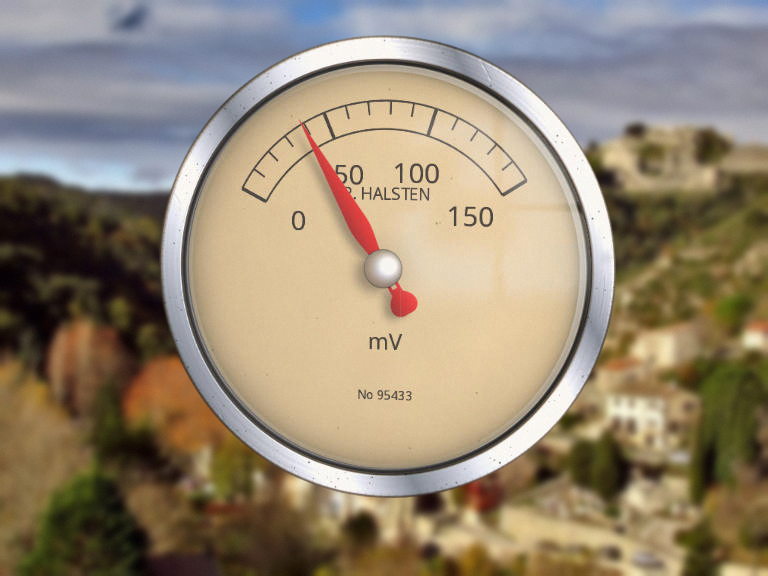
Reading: 40
